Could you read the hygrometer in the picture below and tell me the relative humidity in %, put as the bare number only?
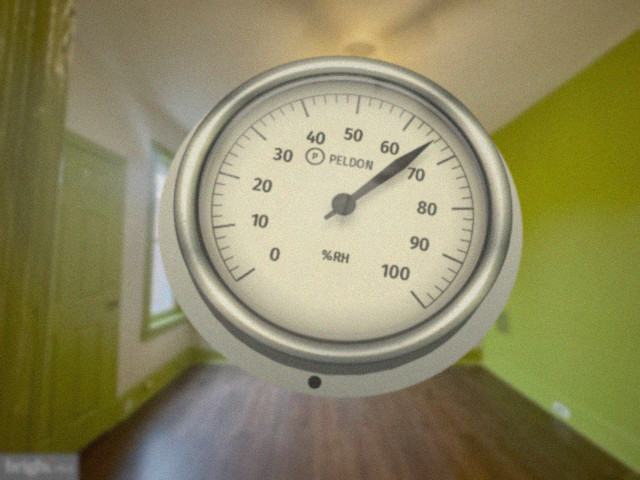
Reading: 66
